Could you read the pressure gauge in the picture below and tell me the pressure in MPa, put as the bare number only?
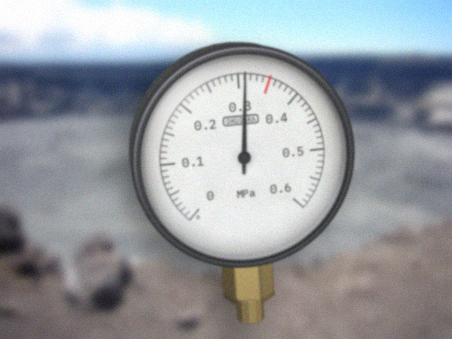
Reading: 0.31
